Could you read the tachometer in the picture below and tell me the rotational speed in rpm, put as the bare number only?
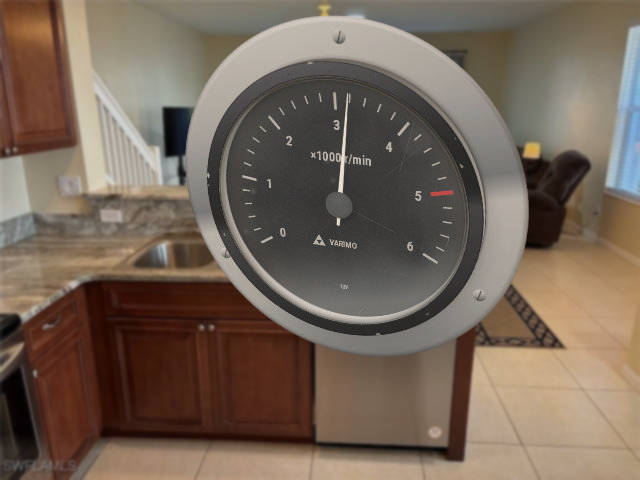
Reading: 3200
